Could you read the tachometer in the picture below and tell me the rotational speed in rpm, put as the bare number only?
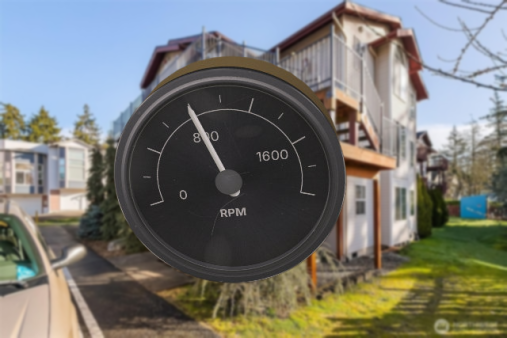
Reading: 800
